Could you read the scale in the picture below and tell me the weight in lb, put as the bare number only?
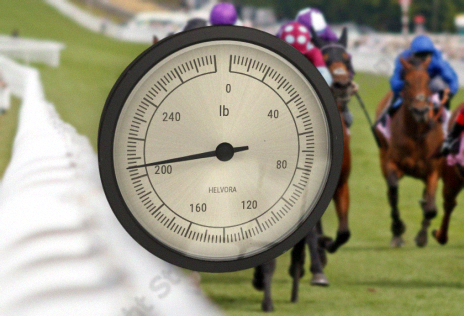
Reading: 206
